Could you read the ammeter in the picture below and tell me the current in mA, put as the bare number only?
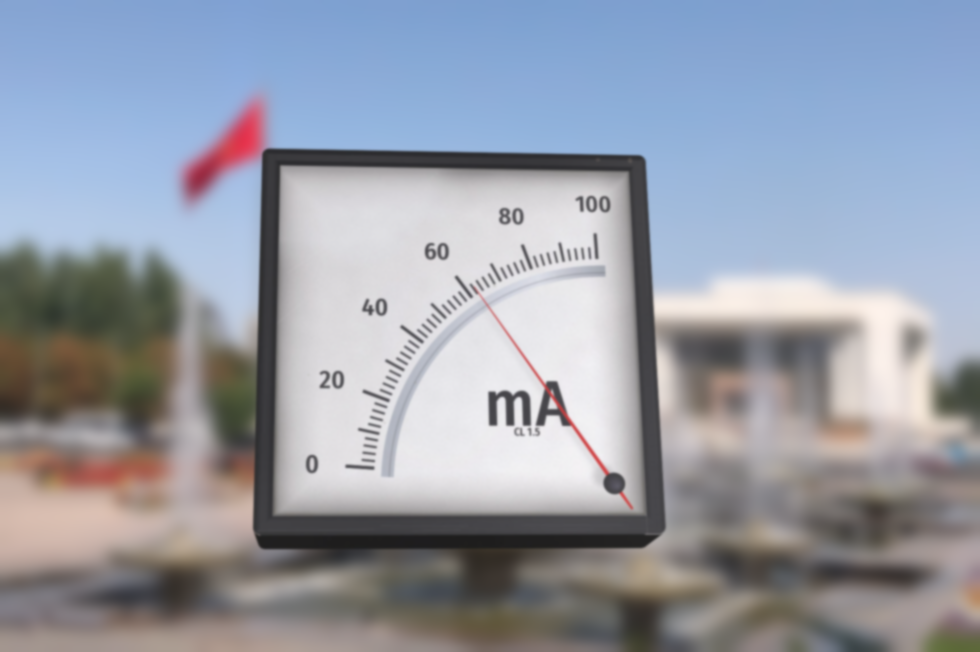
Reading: 62
